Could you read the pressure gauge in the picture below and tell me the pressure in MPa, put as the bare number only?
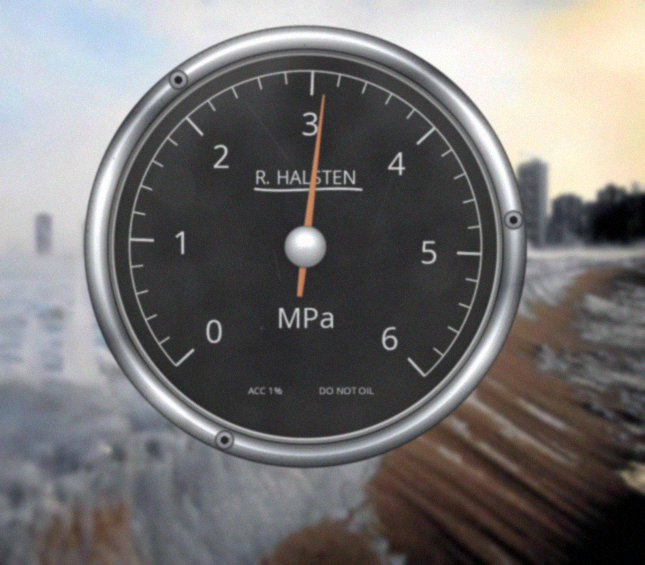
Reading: 3.1
